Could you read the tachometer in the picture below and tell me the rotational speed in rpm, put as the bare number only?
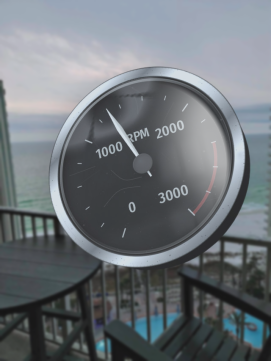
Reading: 1300
